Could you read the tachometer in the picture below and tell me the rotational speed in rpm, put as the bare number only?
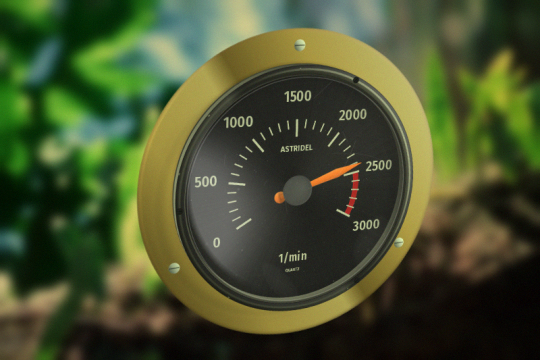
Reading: 2400
